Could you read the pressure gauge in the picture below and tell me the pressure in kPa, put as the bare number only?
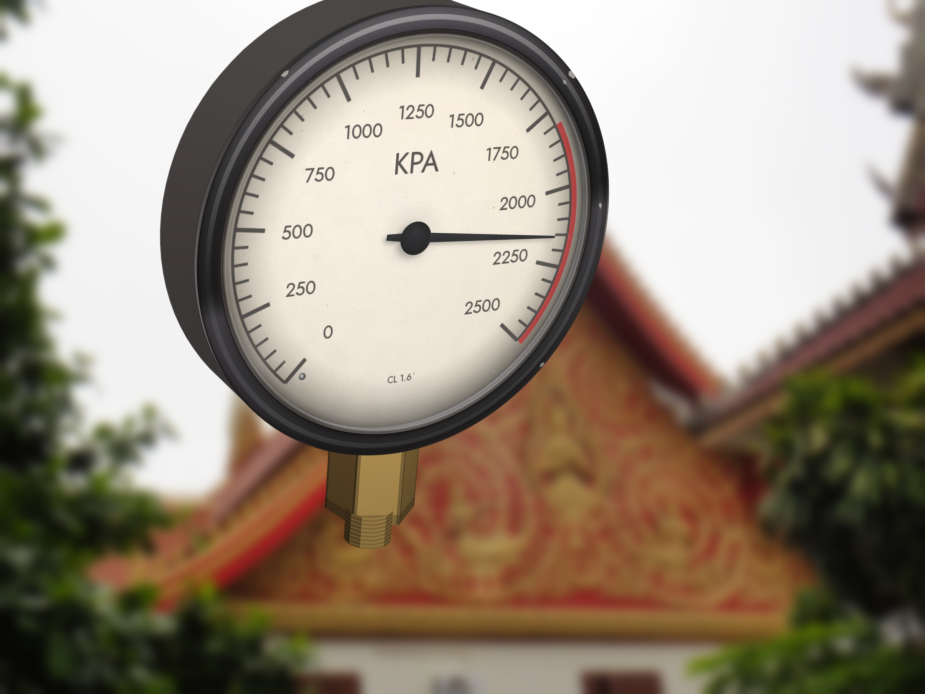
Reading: 2150
